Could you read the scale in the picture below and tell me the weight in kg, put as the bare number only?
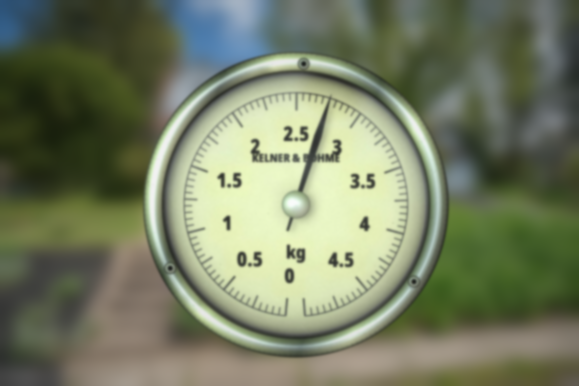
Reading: 2.75
